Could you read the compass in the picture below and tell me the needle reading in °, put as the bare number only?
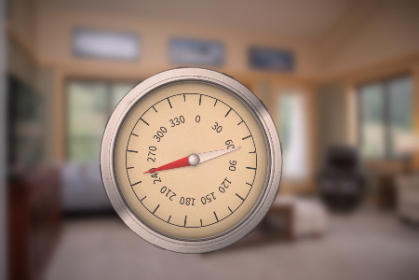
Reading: 247.5
